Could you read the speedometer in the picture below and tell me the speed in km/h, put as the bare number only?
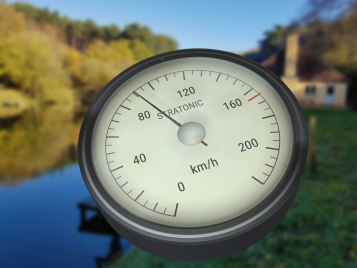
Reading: 90
